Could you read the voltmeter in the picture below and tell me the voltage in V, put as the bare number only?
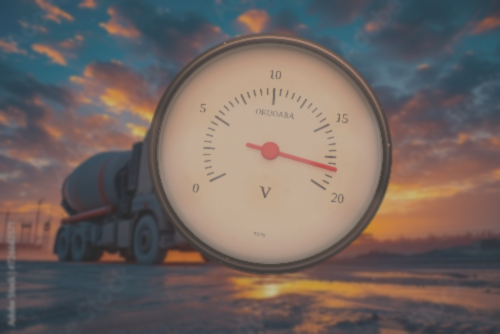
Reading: 18.5
